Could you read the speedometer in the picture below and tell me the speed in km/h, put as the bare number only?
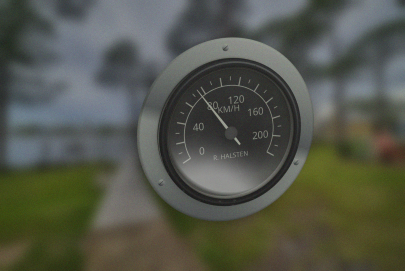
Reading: 75
